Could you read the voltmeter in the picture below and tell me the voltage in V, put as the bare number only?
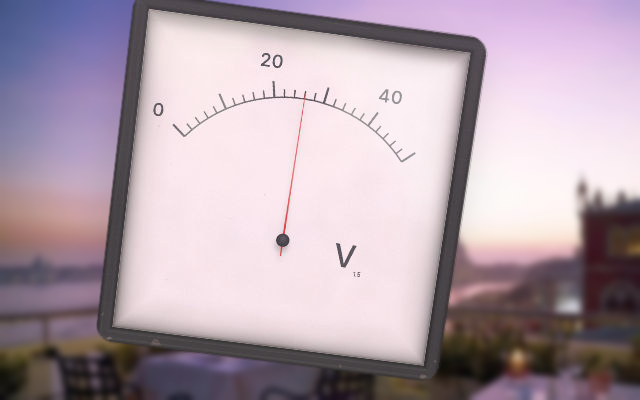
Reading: 26
